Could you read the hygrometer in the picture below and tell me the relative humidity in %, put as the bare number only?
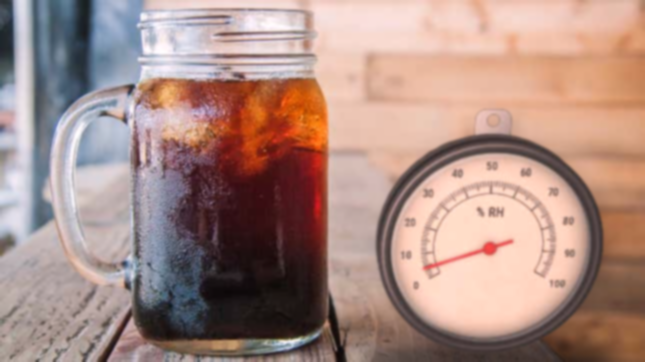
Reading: 5
